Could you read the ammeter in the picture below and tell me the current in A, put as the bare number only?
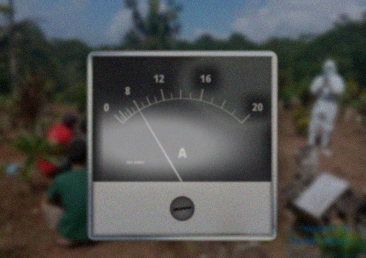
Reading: 8
